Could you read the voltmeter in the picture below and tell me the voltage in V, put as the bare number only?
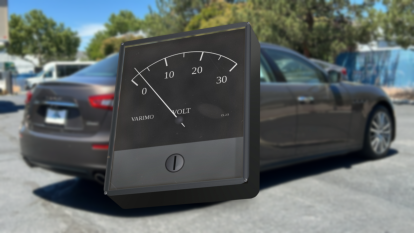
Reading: 2.5
